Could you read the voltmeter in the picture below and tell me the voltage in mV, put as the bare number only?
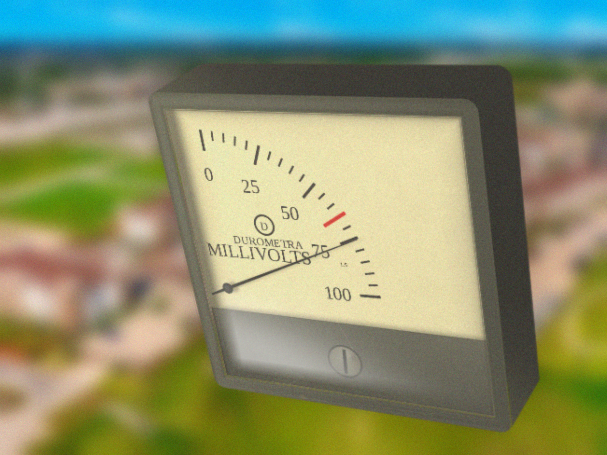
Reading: 75
